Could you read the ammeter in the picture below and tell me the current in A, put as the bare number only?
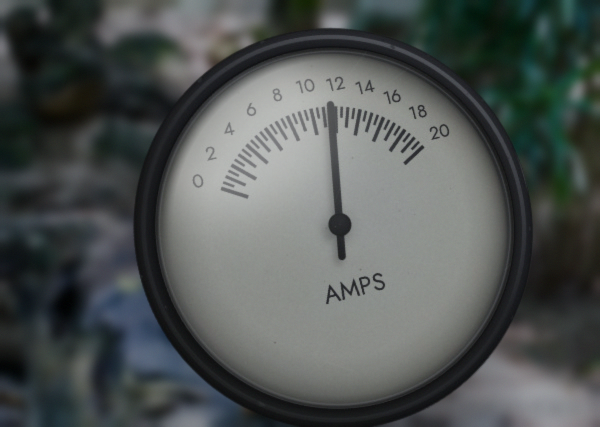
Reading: 11.5
